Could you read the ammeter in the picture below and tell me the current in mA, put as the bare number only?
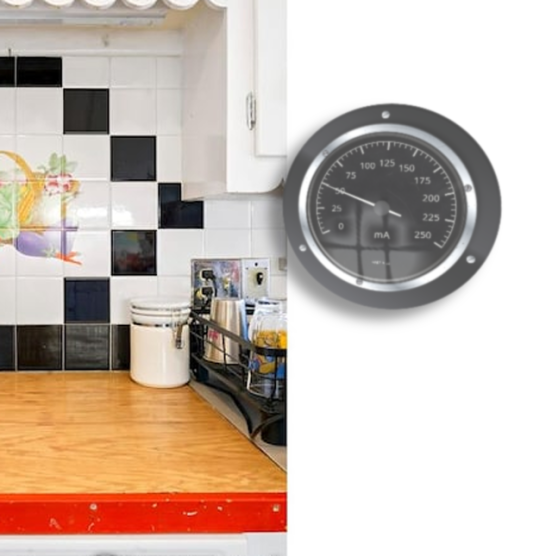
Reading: 50
